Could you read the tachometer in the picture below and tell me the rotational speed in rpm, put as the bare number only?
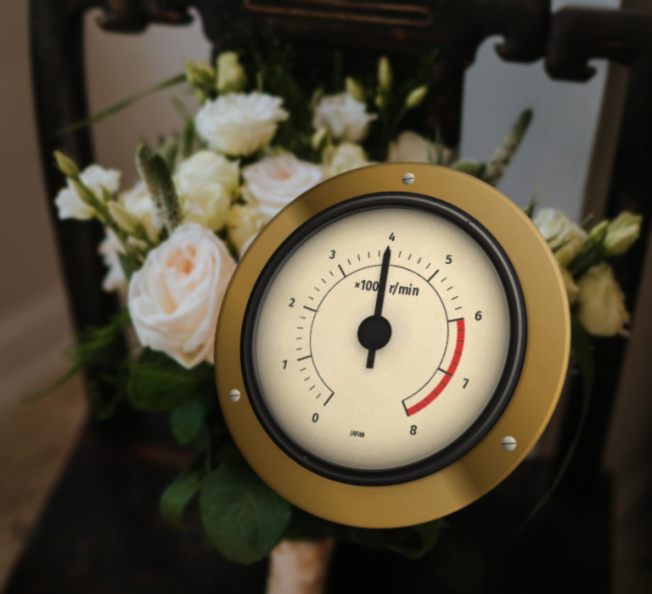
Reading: 4000
